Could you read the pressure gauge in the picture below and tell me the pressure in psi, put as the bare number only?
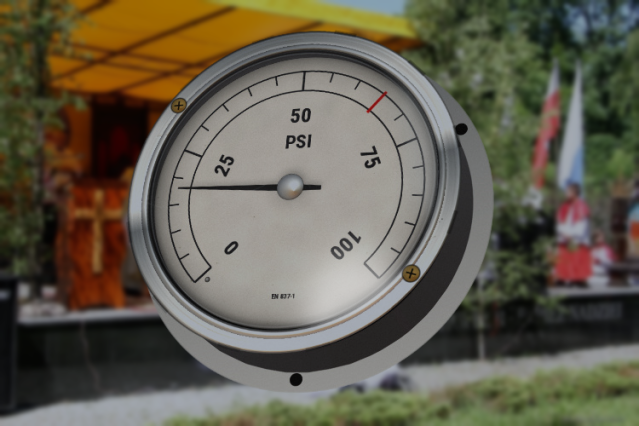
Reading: 17.5
